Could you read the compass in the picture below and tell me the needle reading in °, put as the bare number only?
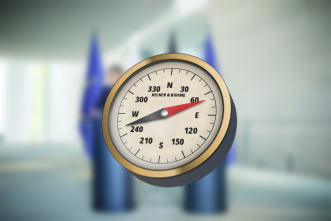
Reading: 70
